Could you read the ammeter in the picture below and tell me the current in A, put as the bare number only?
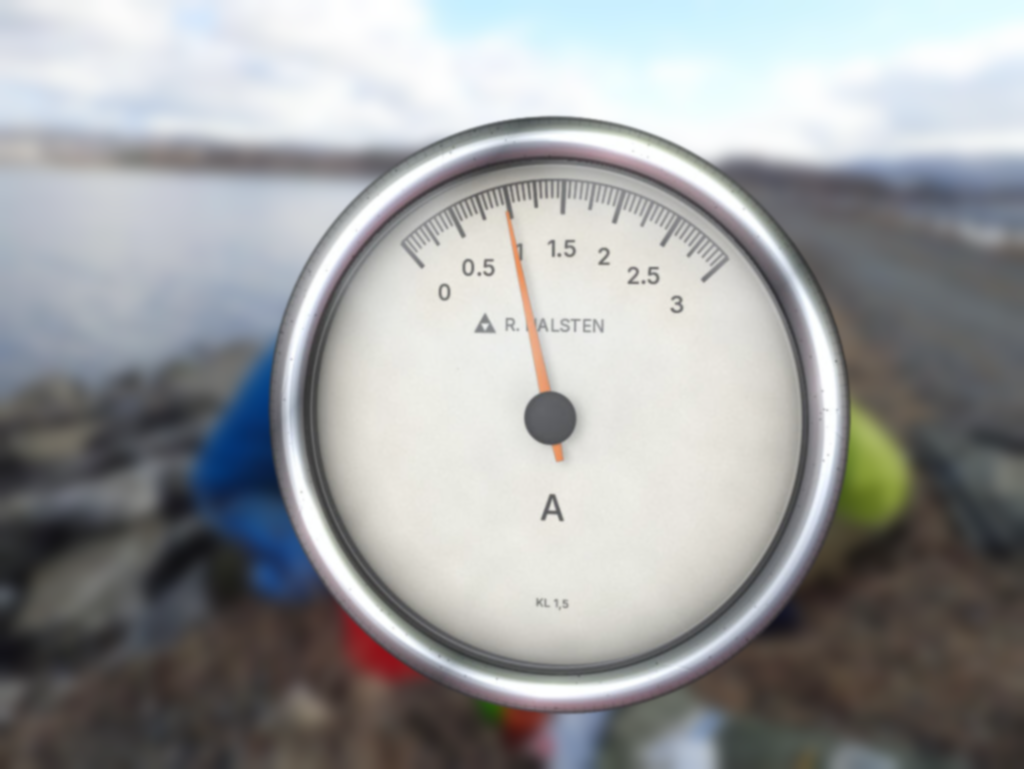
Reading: 1
